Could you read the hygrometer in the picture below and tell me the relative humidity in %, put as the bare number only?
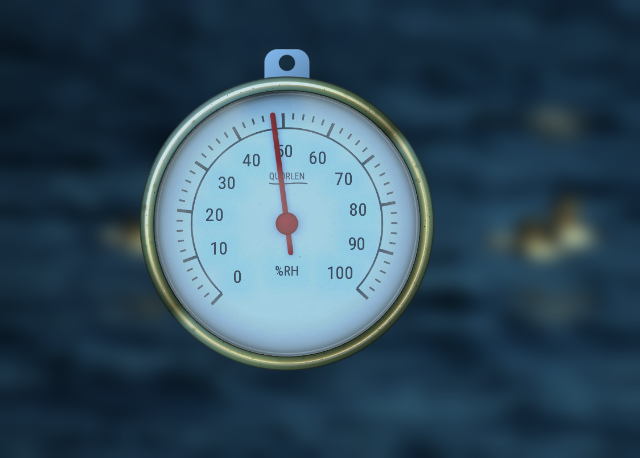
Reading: 48
